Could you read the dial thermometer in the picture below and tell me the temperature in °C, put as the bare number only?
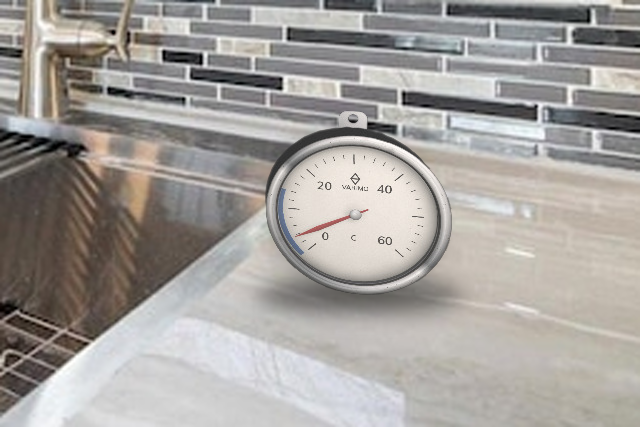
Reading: 4
